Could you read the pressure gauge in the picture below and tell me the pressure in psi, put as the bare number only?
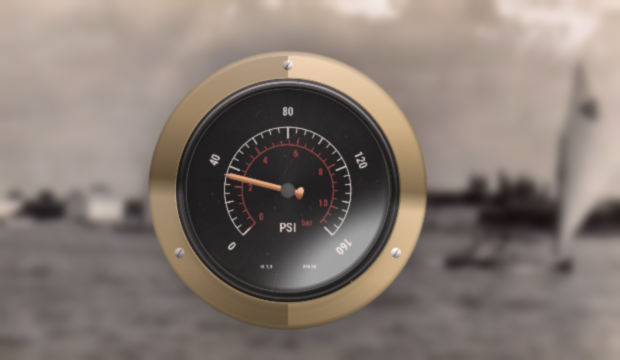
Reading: 35
